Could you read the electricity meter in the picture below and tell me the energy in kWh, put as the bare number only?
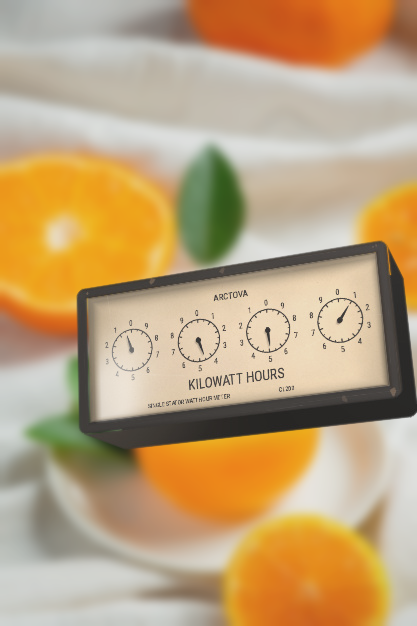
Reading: 451
